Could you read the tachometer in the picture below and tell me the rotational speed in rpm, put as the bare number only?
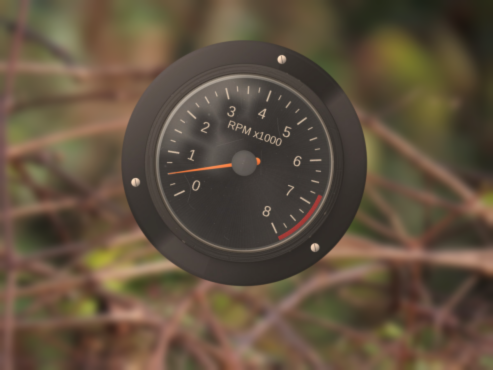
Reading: 500
